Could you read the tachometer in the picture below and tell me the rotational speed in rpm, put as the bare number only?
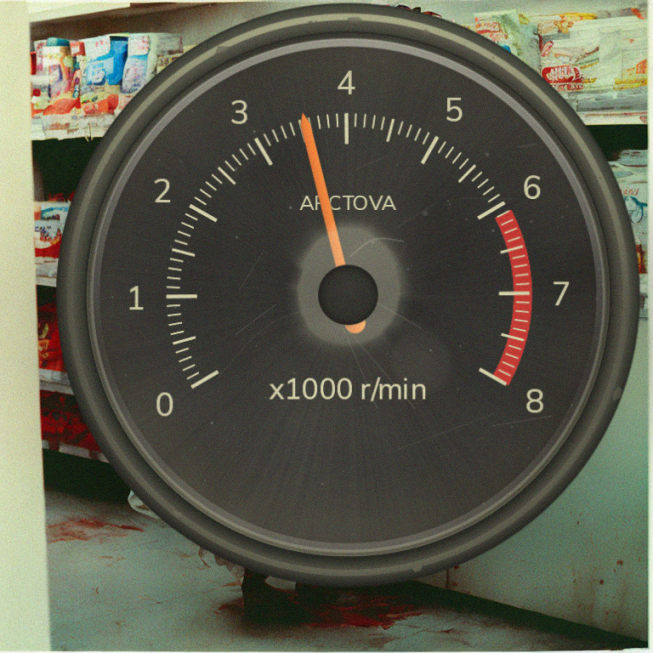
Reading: 3550
